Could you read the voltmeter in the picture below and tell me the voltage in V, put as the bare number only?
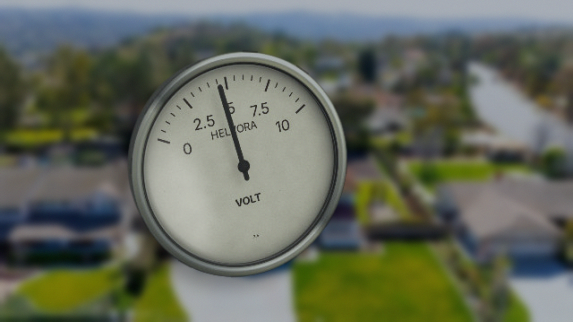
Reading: 4.5
